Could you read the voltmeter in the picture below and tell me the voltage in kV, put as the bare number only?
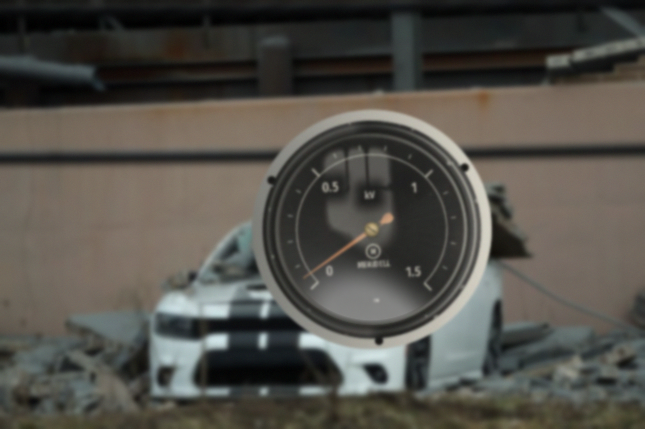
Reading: 0.05
